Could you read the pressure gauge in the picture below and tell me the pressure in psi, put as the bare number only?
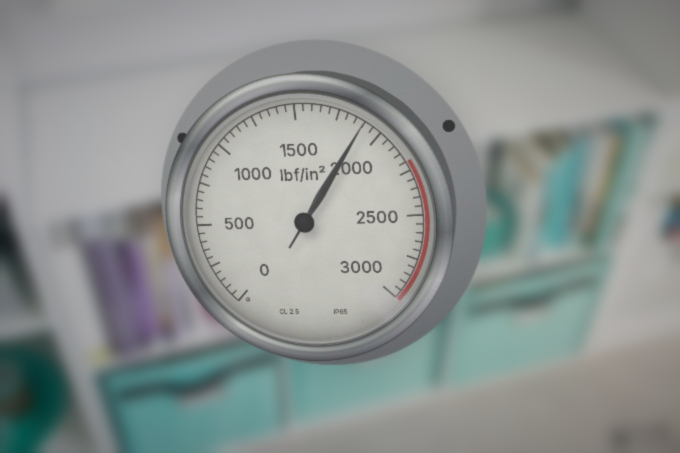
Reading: 1900
